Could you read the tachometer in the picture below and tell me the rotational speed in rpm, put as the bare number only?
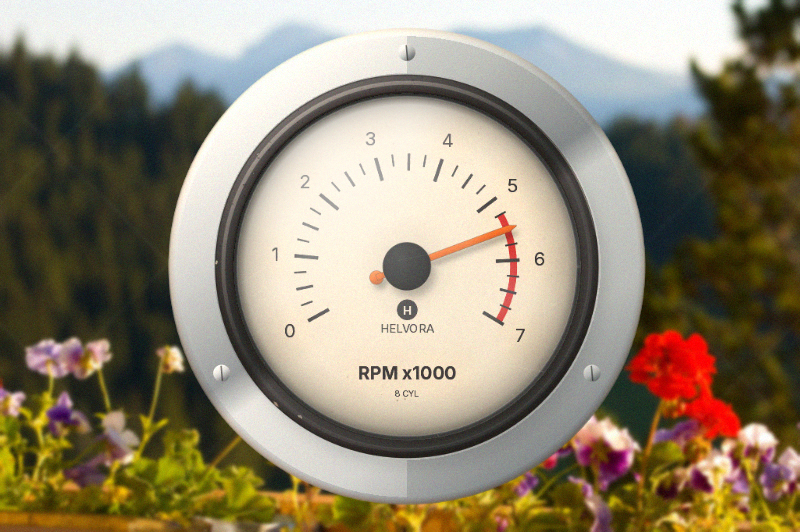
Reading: 5500
